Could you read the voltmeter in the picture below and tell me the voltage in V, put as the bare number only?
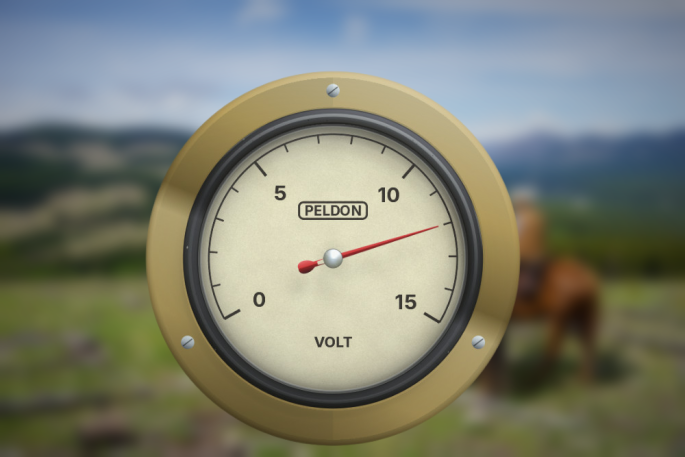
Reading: 12
